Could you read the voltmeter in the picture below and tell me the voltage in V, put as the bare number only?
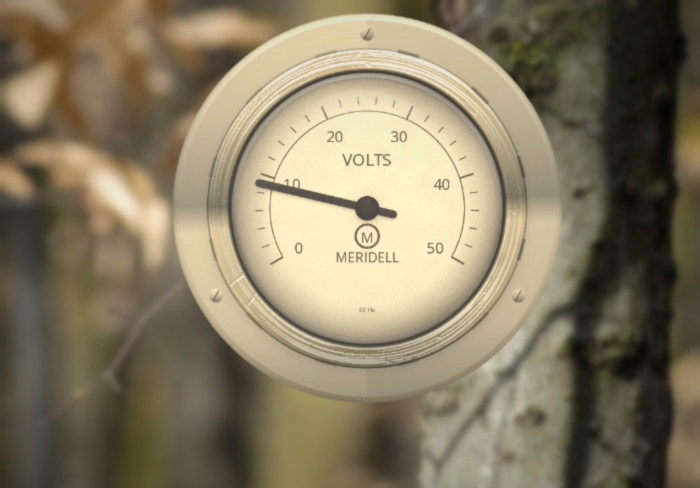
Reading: 9
